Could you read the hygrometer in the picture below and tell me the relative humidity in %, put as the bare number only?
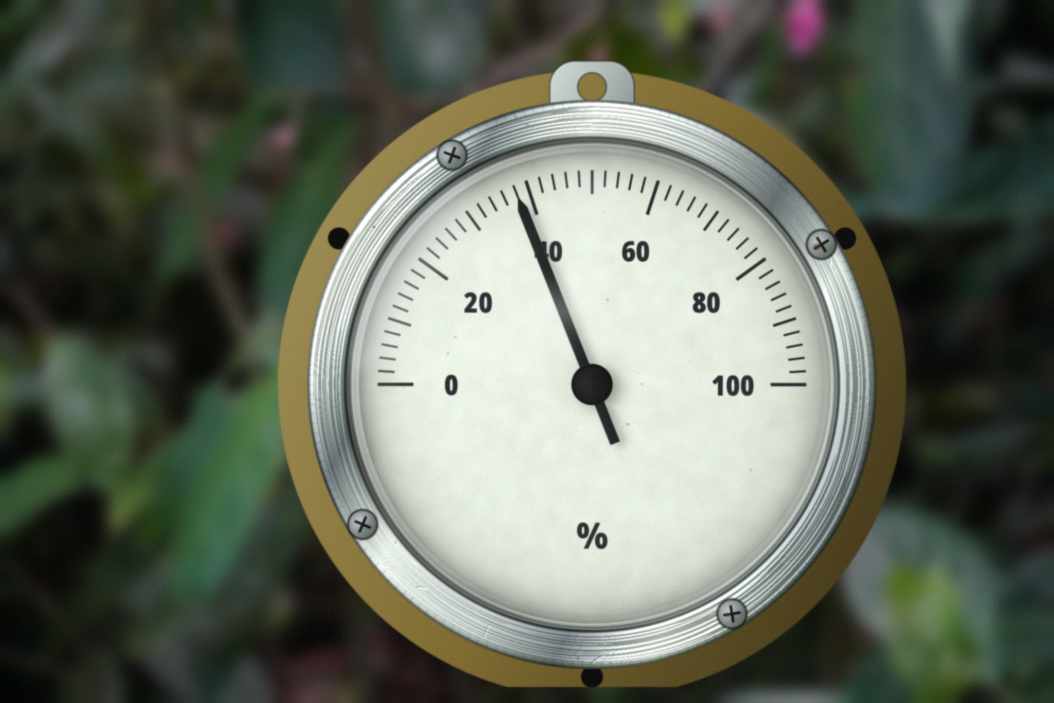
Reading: 38
